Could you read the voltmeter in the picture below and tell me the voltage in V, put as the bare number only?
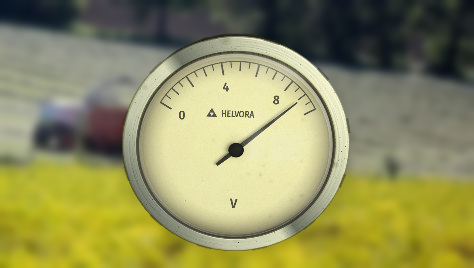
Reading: 9
